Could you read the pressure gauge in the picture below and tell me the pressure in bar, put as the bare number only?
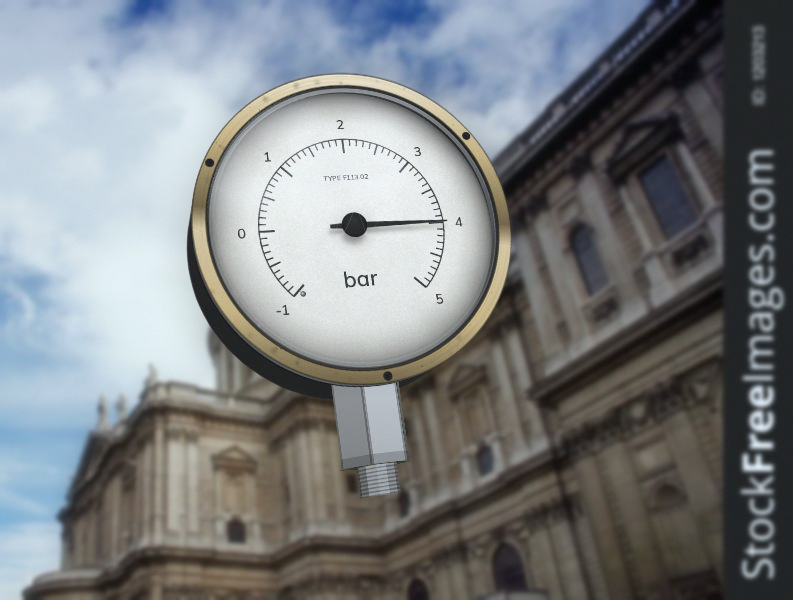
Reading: 4
